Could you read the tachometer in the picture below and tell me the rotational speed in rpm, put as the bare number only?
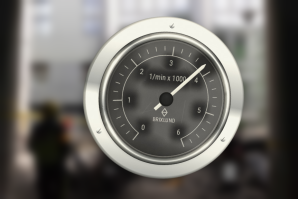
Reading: 3800
